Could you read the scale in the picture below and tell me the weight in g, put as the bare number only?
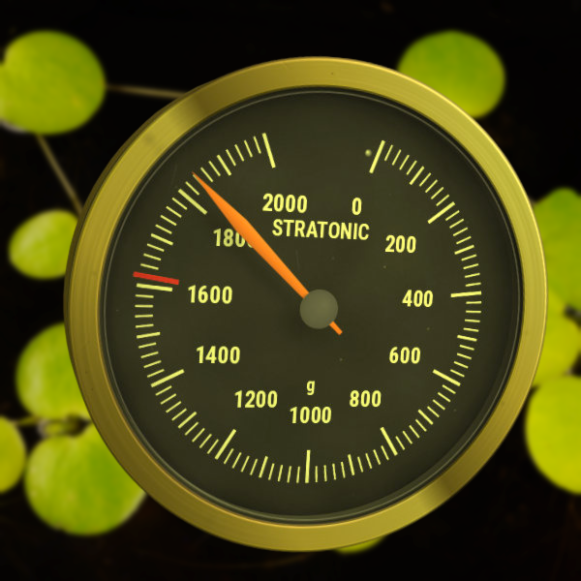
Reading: 1840
